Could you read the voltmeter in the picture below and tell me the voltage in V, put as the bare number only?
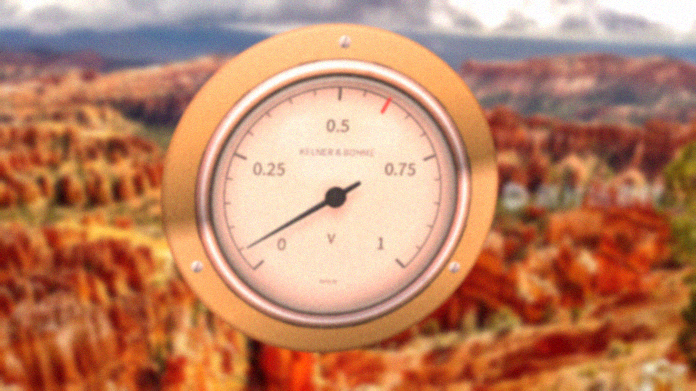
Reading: 0.05
